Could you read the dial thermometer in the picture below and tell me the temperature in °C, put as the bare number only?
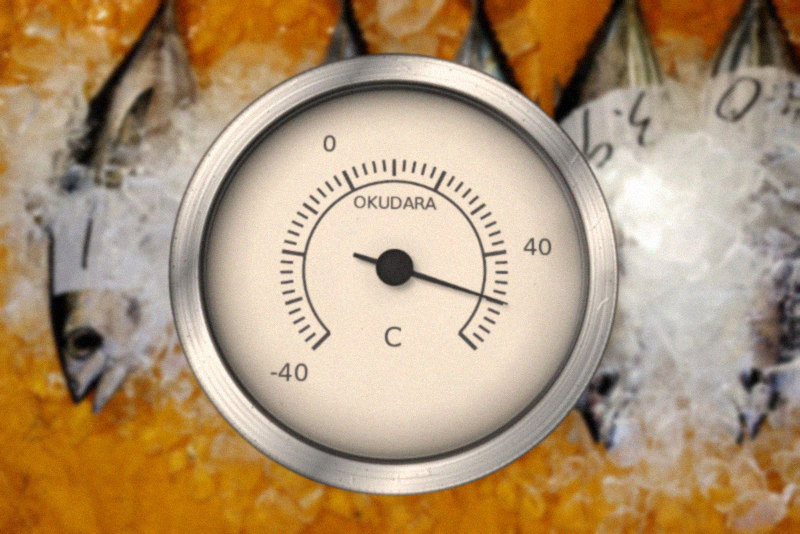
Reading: 50
